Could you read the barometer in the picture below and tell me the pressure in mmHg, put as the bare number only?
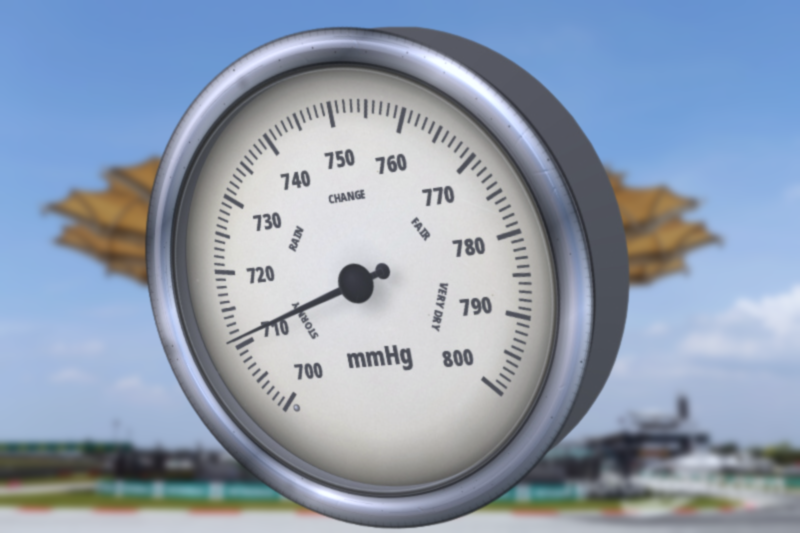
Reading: 711
